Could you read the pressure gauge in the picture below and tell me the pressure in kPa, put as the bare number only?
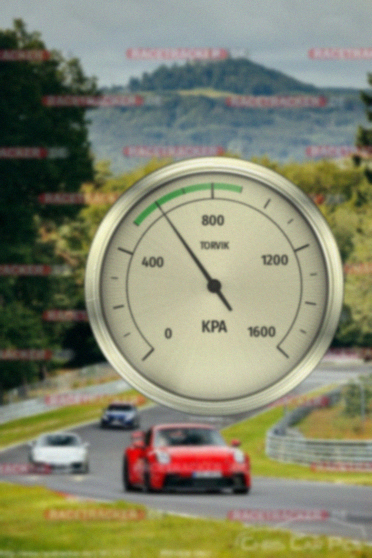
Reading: 600
